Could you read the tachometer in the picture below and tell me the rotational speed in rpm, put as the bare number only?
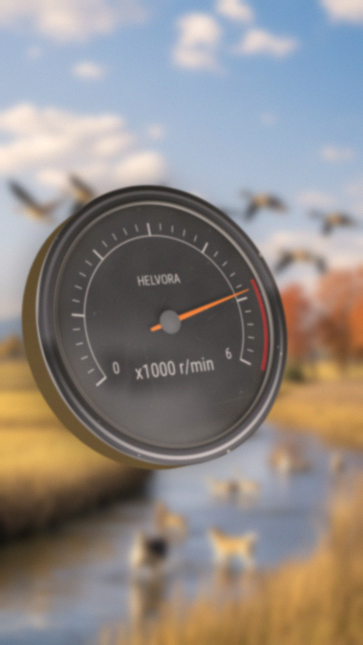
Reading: 4900
